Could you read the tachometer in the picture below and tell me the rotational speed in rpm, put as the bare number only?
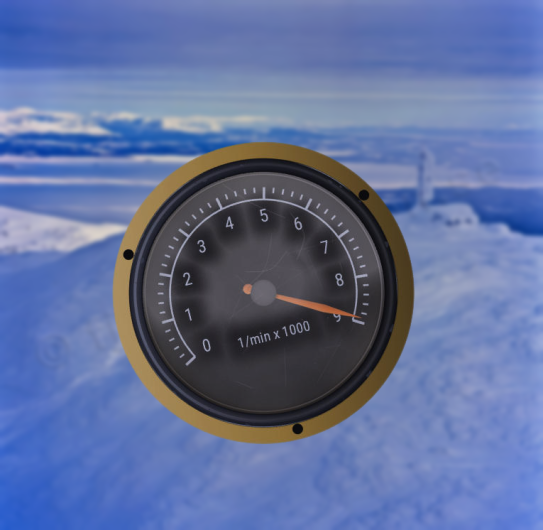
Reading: 8900
